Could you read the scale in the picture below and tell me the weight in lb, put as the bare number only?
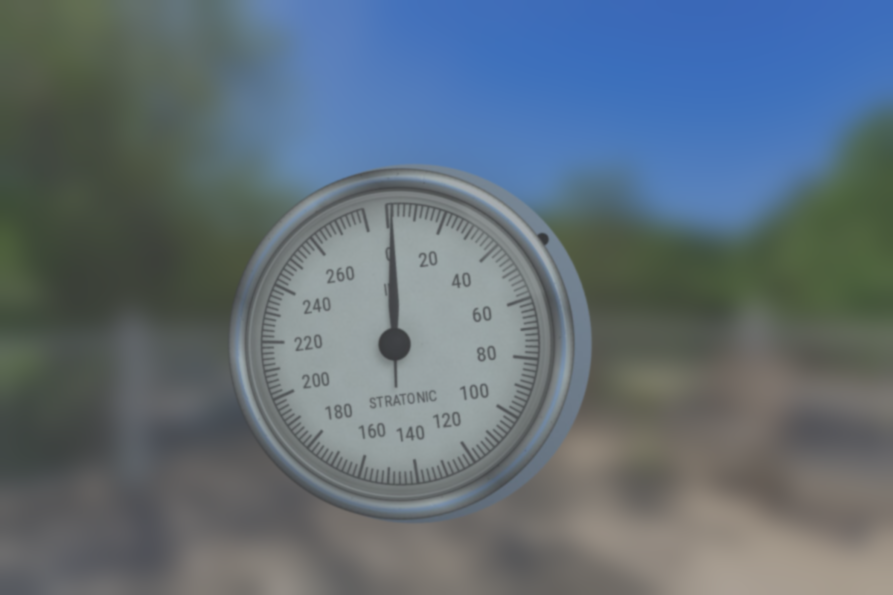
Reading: 2
